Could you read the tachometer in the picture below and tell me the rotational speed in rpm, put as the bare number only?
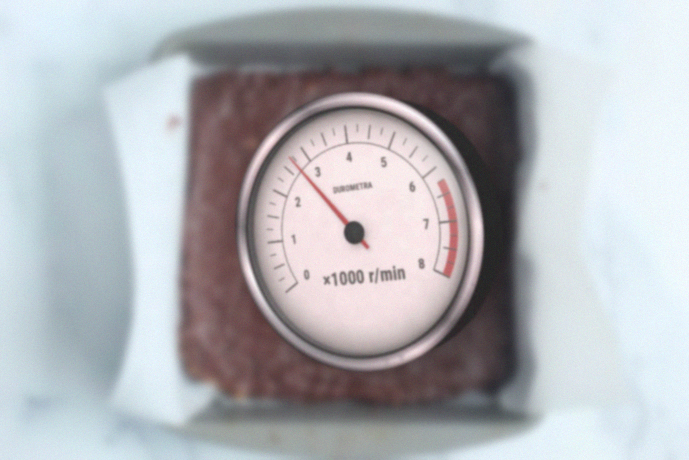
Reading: 2750
